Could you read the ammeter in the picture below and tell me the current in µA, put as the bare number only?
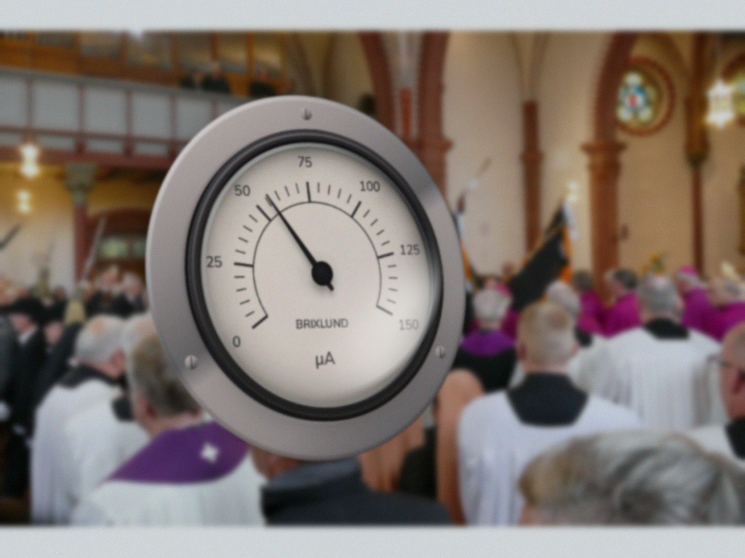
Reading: 55
